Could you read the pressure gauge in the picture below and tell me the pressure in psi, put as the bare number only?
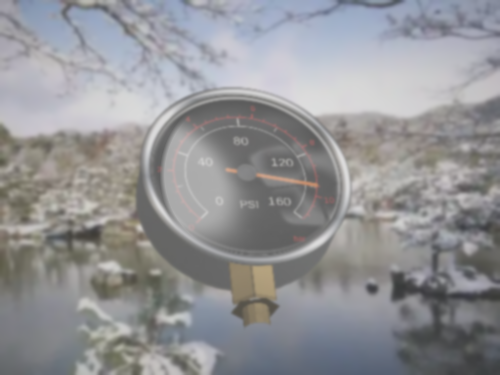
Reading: 140
